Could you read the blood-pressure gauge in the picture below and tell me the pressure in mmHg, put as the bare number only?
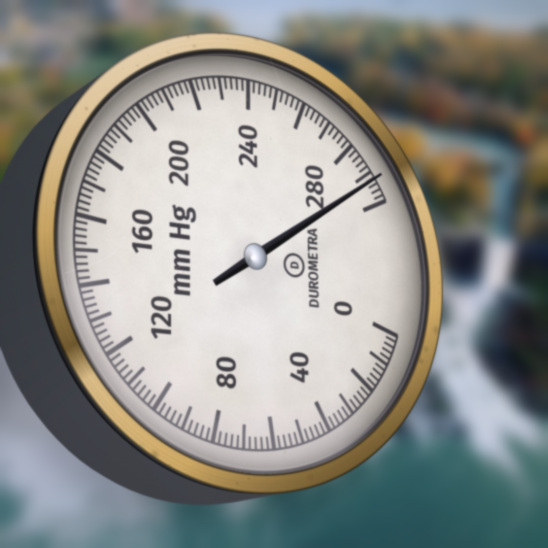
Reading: 292
